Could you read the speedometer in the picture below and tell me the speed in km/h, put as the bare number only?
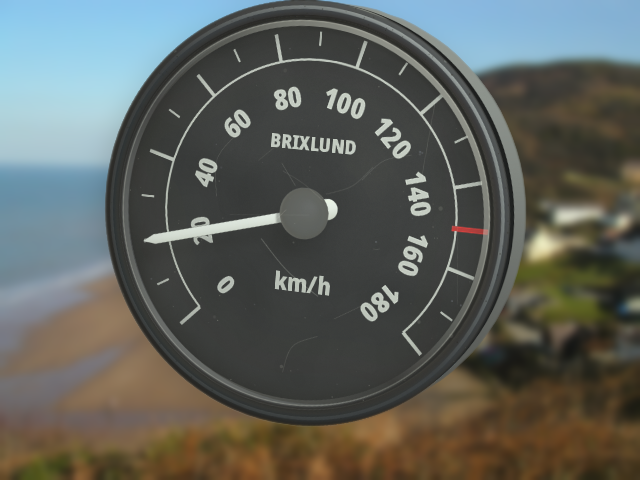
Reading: 20
